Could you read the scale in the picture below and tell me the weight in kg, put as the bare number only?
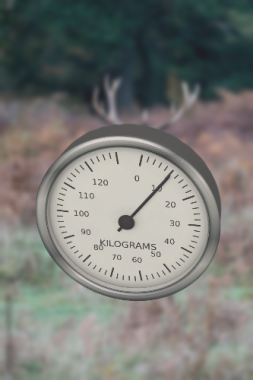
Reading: 10
